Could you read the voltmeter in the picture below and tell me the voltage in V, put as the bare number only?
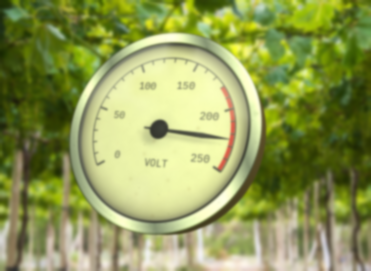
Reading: 225
